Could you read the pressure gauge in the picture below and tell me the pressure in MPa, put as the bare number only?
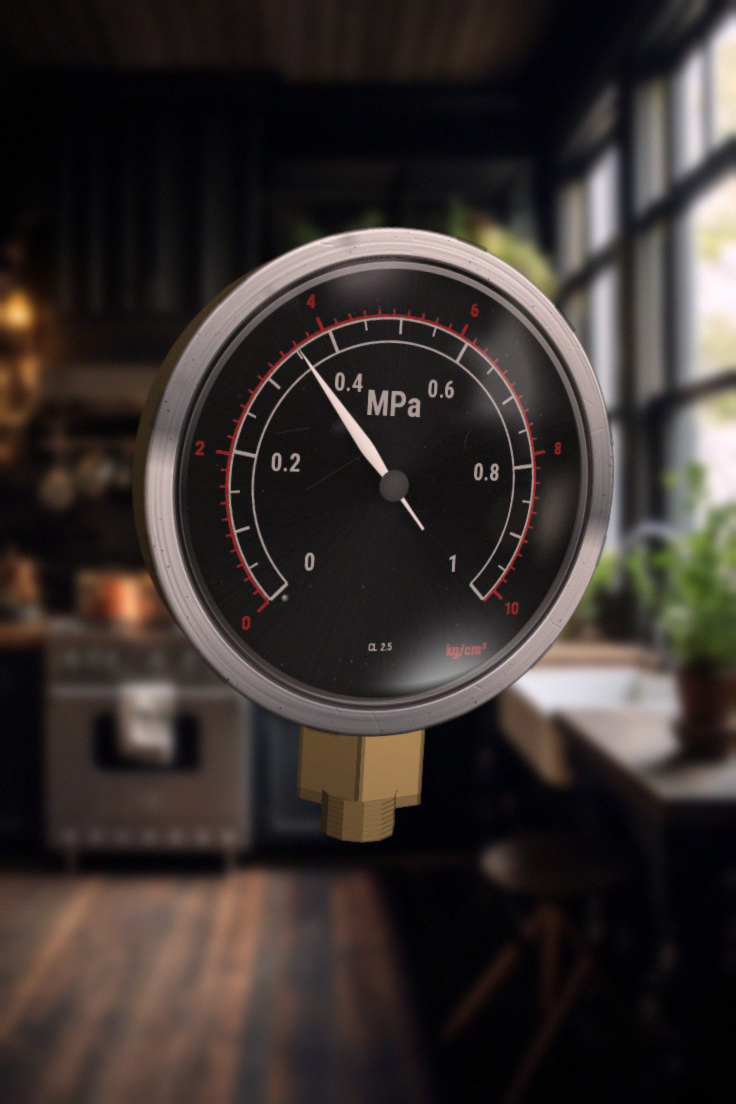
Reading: 0.35
